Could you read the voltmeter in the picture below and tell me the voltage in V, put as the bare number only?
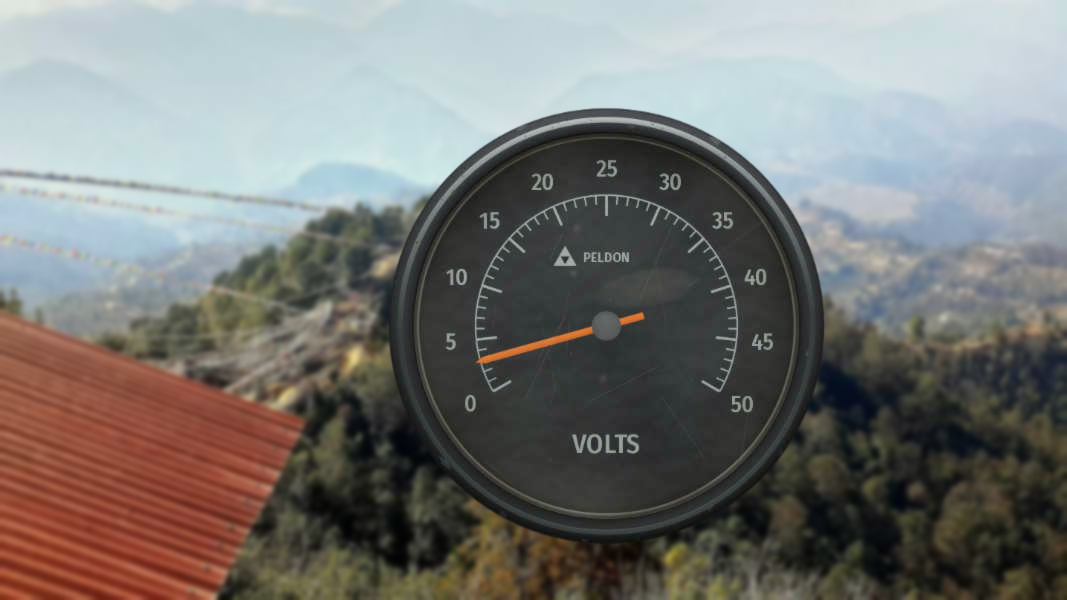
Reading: 3
